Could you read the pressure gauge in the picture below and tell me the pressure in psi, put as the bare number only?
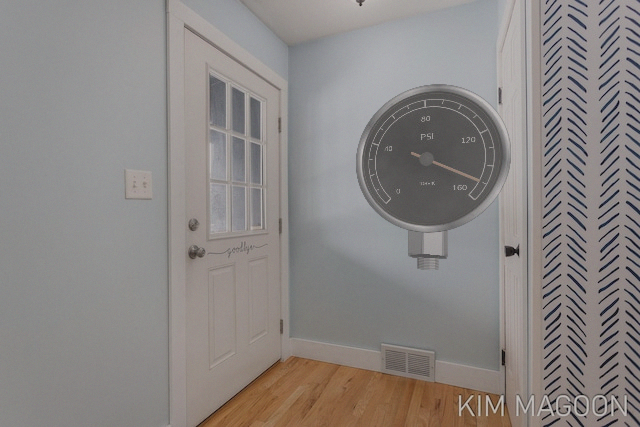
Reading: 150
